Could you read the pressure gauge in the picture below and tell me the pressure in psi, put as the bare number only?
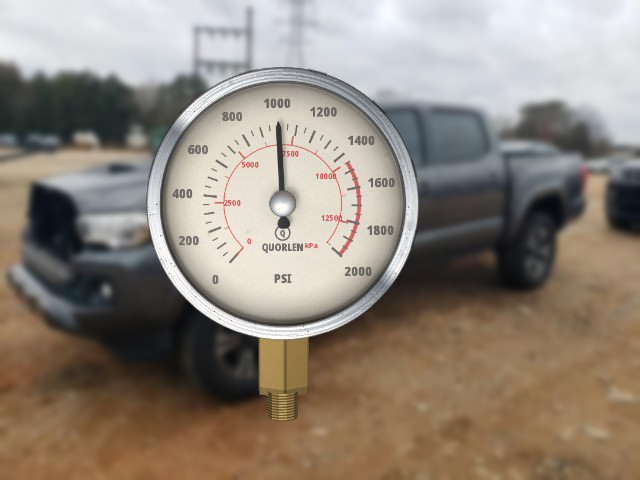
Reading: 1000
